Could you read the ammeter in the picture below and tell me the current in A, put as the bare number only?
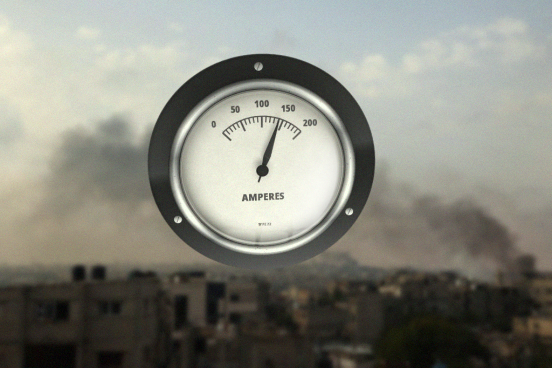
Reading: 140
